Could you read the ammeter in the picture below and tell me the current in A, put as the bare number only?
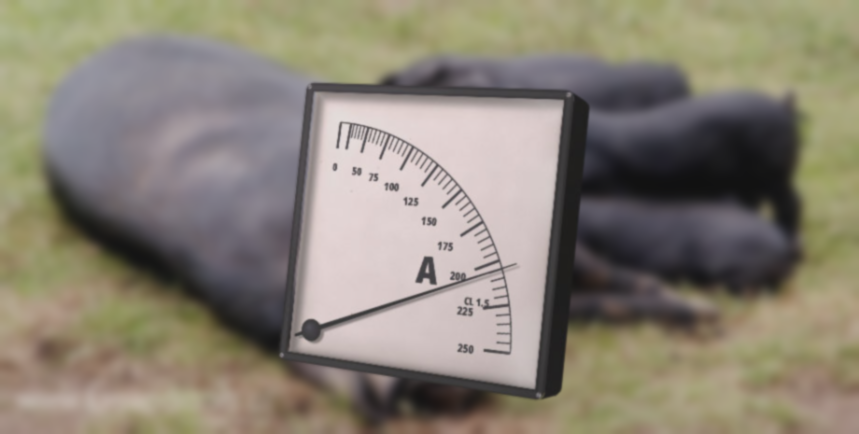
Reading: 205
